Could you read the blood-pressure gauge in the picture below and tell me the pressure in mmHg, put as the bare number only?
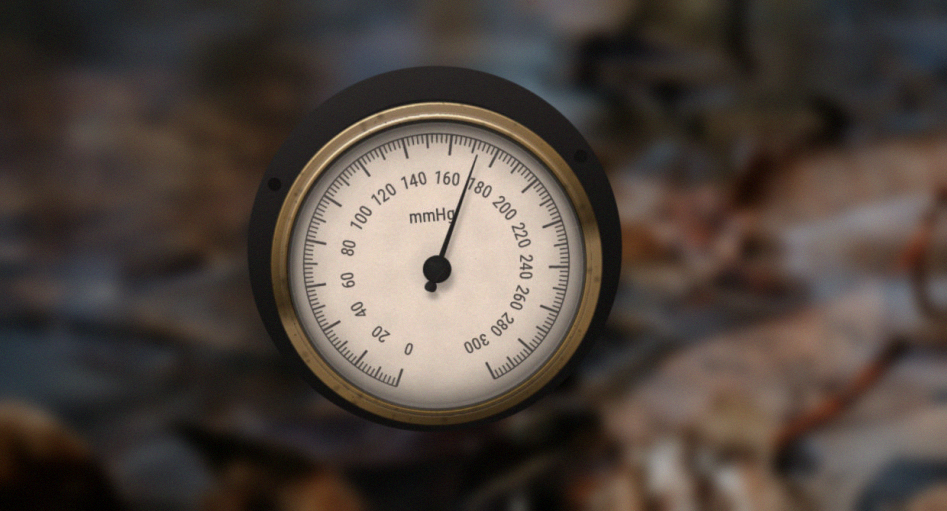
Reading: 172
